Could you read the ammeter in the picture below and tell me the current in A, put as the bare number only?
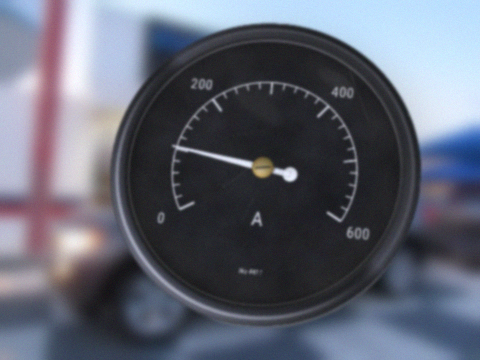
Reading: 100
